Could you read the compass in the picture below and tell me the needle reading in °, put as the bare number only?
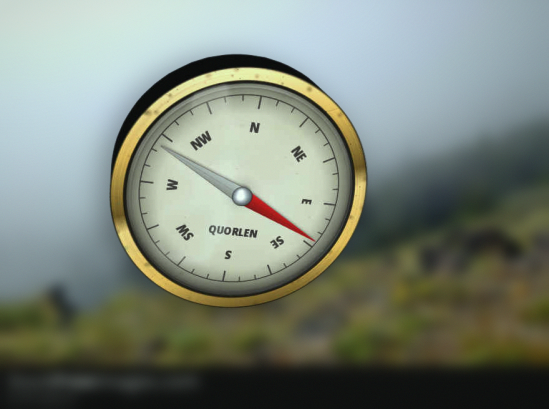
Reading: 115
